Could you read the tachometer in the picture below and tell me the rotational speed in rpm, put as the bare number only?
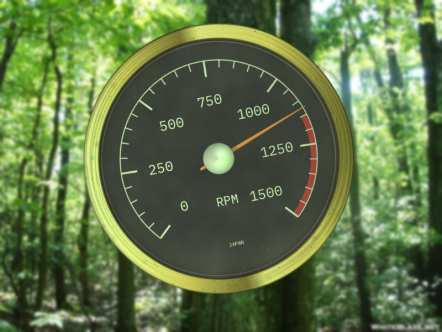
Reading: 1125
